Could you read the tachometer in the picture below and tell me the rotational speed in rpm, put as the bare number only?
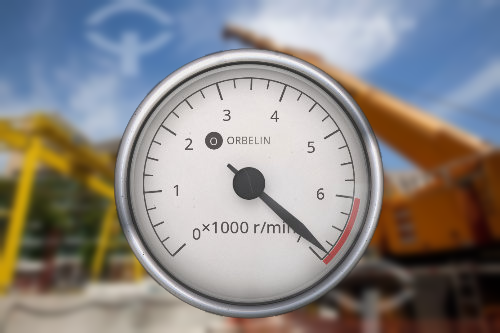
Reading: 6875
